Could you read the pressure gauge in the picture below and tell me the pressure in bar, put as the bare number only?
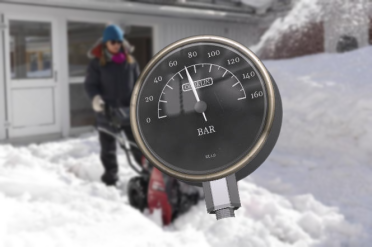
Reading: 70
